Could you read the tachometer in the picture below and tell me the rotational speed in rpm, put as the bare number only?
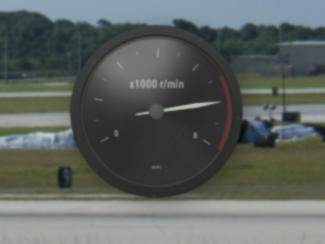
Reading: 5000
